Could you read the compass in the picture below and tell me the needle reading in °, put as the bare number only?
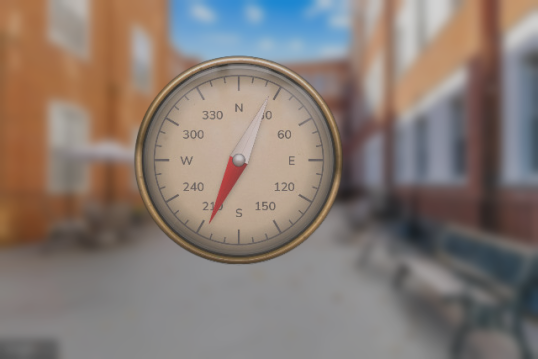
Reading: 205
